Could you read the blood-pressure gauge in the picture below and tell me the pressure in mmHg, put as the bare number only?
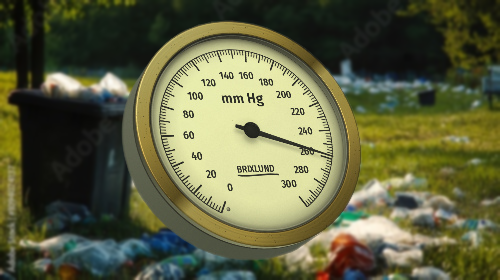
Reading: 260
